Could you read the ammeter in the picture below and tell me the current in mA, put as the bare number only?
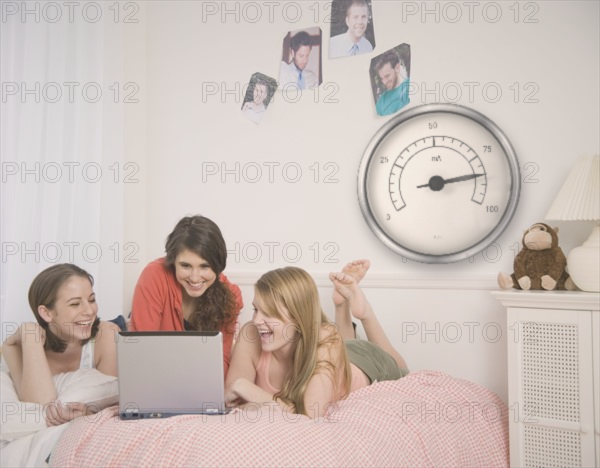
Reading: 85
